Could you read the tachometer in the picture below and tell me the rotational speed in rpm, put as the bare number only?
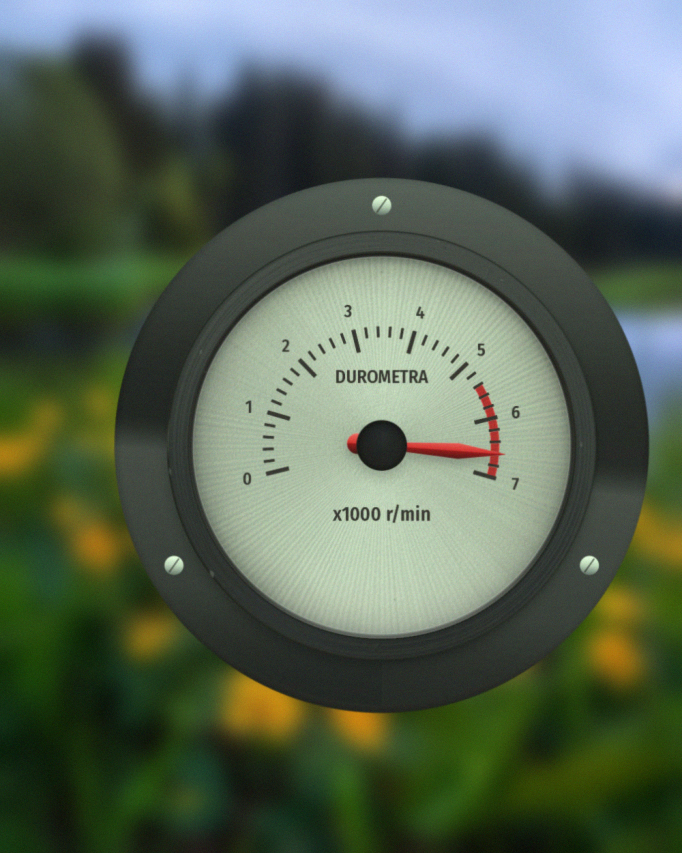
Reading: 6600
